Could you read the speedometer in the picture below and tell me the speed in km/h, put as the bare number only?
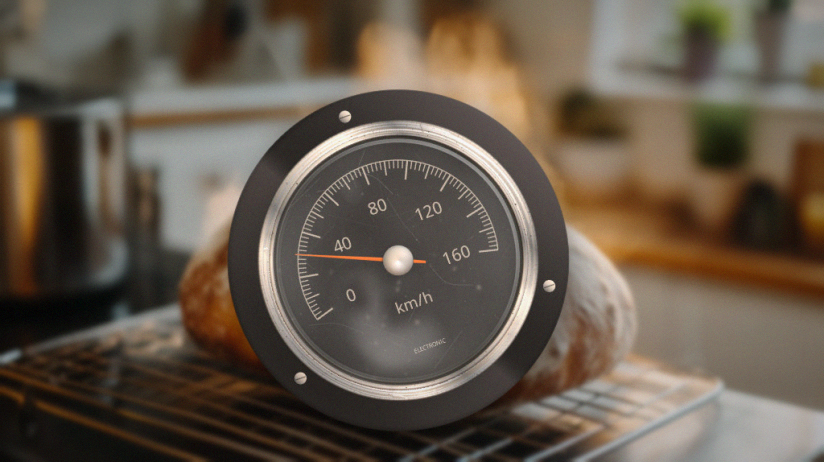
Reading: 30
